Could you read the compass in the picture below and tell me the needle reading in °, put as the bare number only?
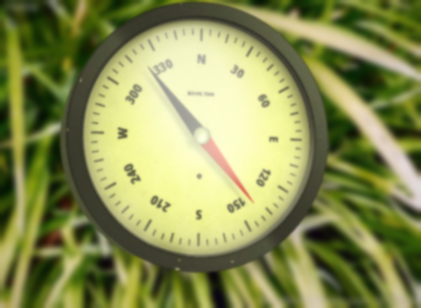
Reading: 140
